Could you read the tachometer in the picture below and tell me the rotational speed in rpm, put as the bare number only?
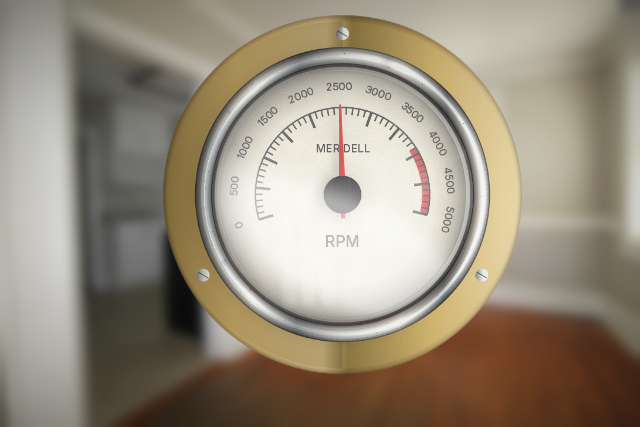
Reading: 2500
